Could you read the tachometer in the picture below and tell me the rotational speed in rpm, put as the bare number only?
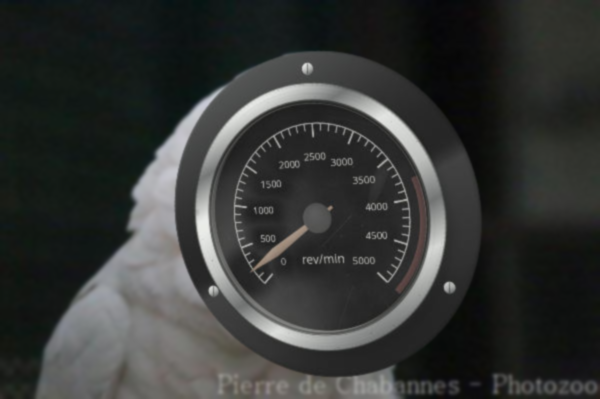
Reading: 200
